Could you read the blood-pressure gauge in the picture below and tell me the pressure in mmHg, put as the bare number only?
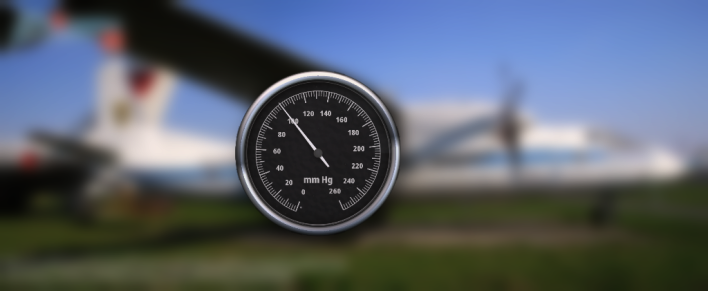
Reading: 100
